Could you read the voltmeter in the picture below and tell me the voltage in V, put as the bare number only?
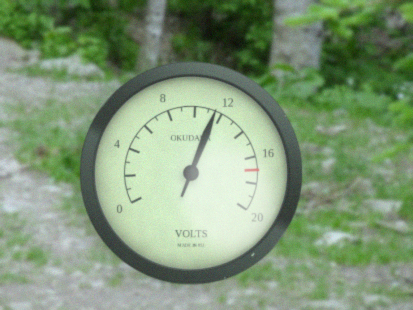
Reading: 11.5
